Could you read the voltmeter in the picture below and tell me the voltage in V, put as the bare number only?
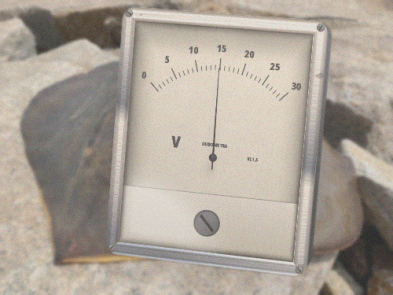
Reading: 15
